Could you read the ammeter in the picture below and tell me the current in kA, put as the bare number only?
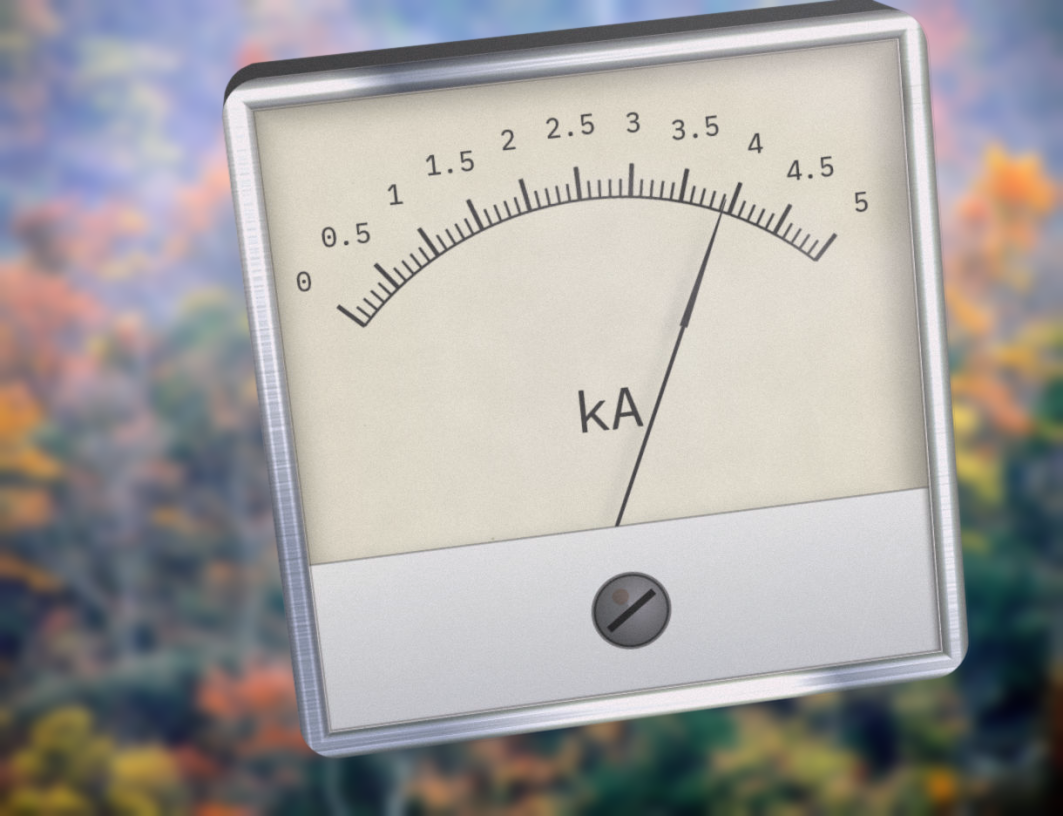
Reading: 3.9
